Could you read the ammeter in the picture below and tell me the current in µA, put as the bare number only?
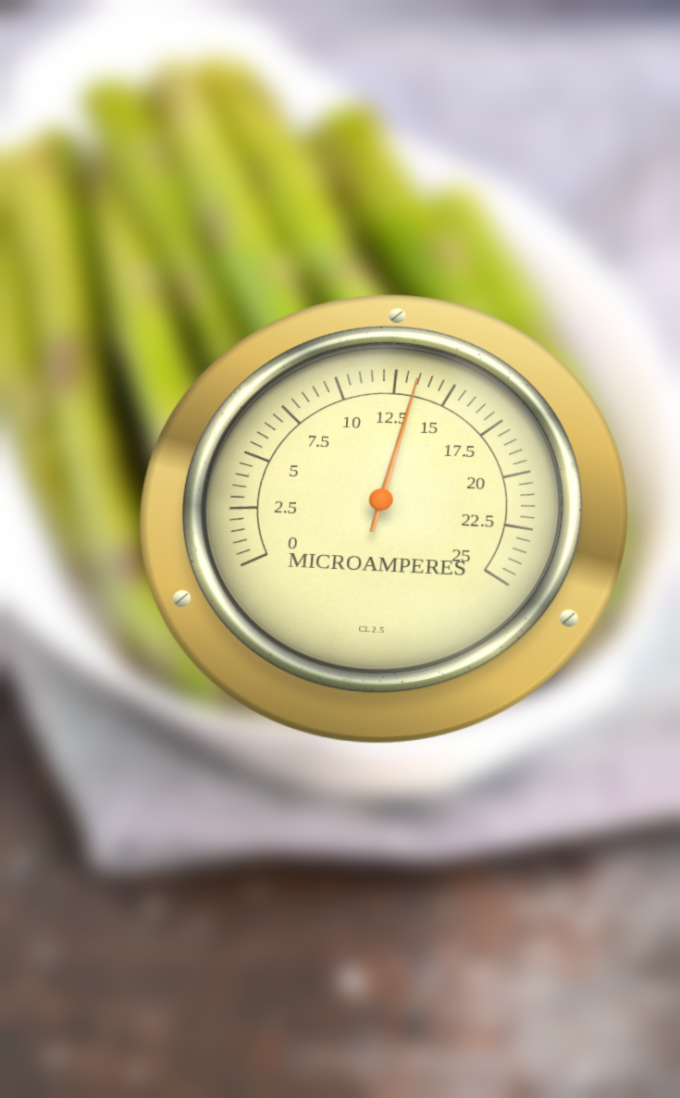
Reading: 13.5
